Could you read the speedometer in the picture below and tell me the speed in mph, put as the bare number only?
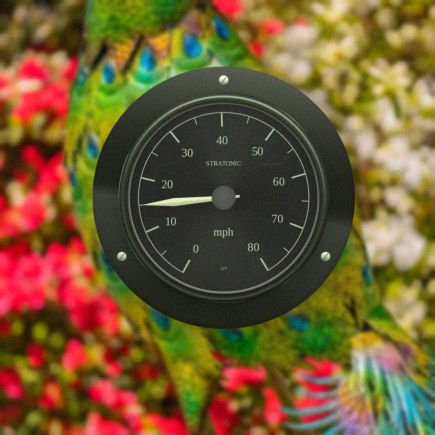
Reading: 15
